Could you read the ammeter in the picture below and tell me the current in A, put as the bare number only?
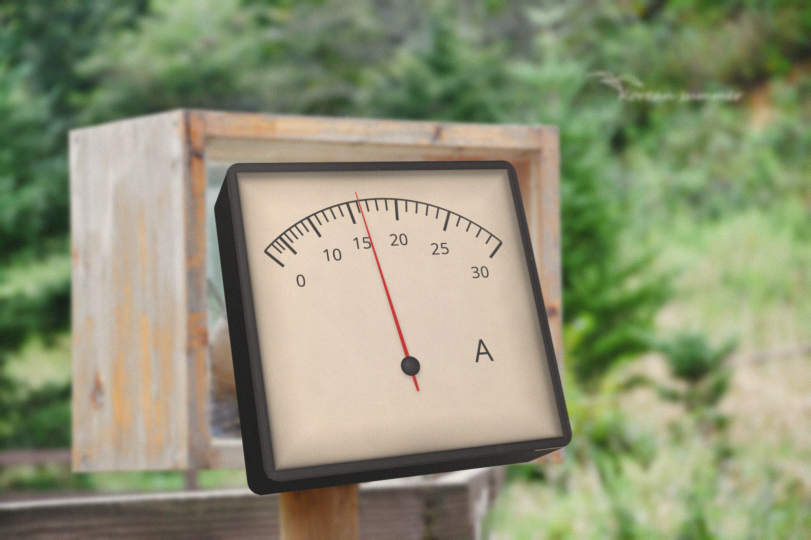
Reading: 16
